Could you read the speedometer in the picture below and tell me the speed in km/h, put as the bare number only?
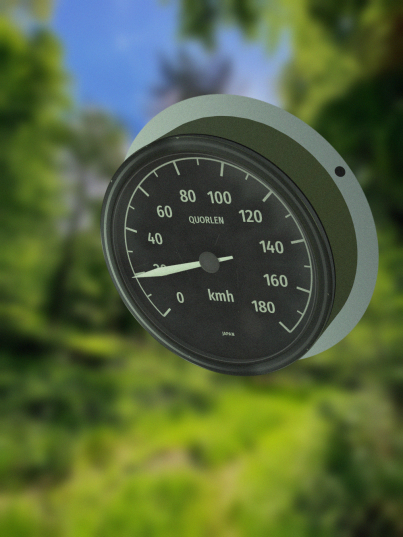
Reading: 20
